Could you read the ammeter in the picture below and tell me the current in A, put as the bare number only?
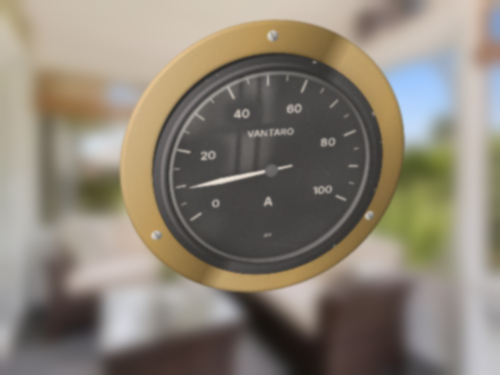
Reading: 10
